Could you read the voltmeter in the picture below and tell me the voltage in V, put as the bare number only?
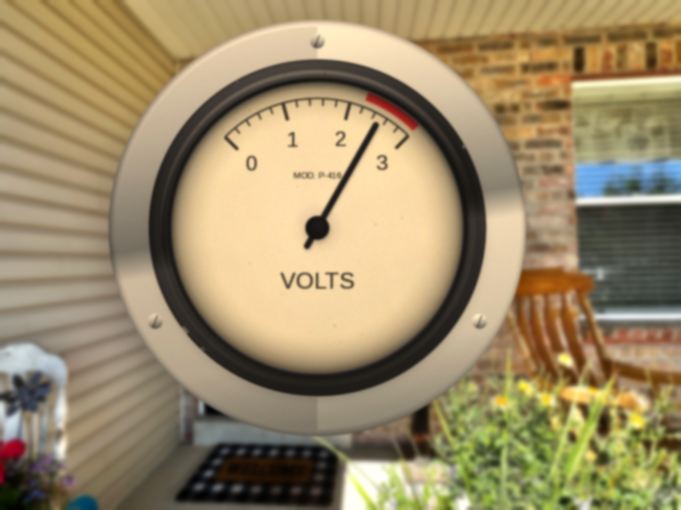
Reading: 2.5
